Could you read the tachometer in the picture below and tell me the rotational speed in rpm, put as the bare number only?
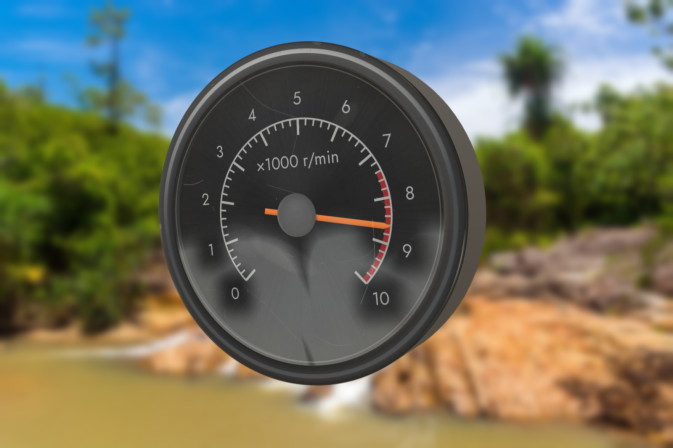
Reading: 8600
